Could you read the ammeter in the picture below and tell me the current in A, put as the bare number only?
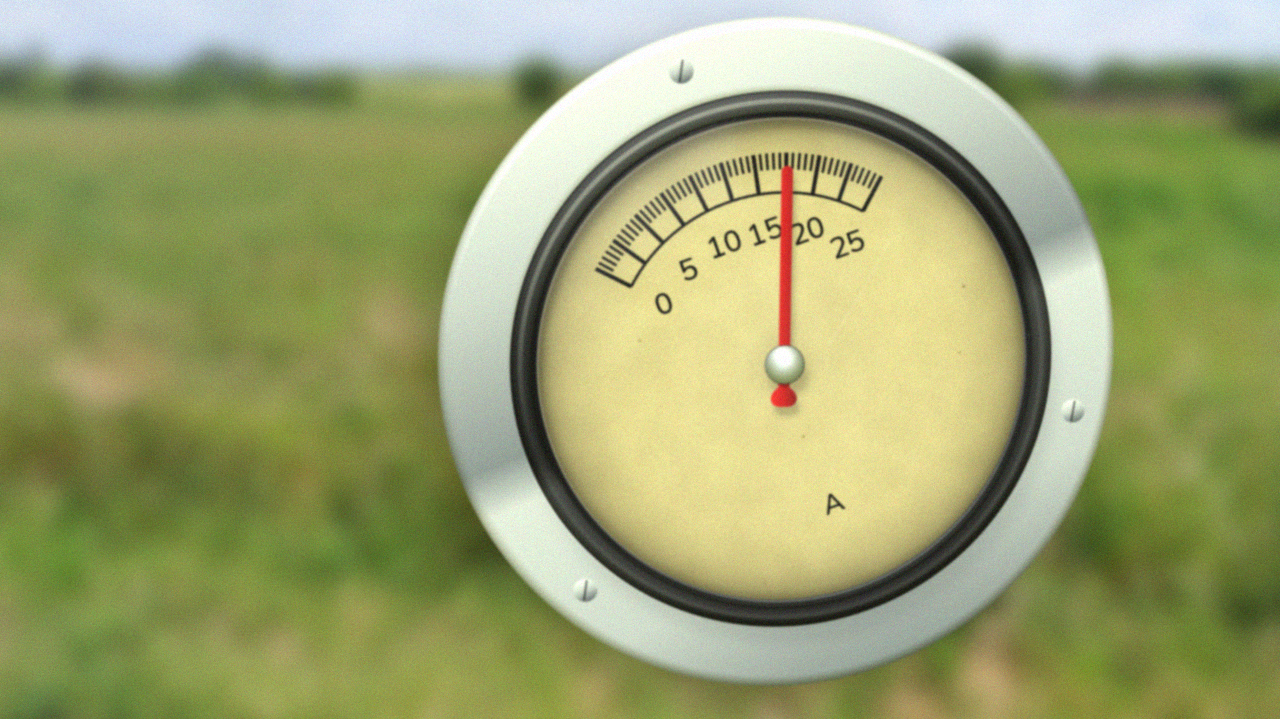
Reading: 17.5
